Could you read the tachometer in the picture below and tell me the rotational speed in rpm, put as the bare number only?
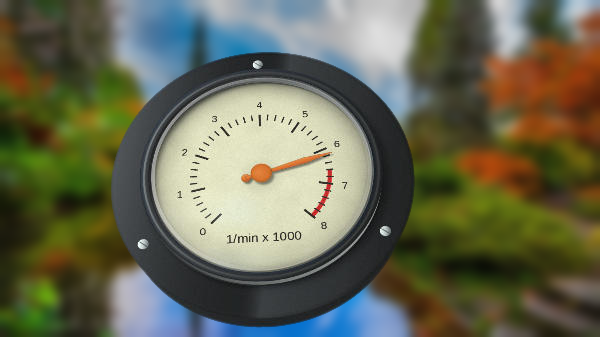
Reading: 6200
